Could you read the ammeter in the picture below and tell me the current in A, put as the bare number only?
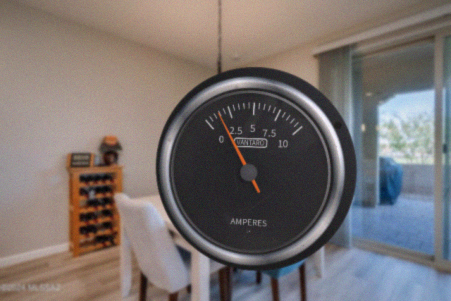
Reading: 1.5
